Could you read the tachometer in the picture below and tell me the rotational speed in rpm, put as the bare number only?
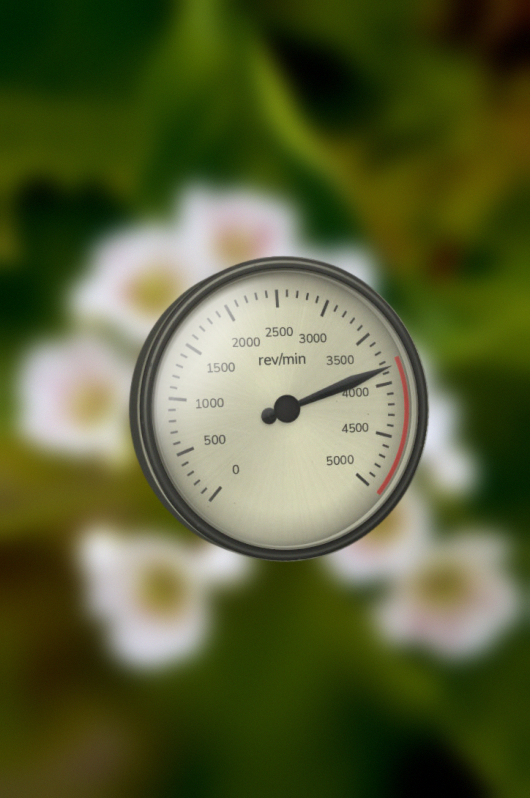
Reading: 3850
